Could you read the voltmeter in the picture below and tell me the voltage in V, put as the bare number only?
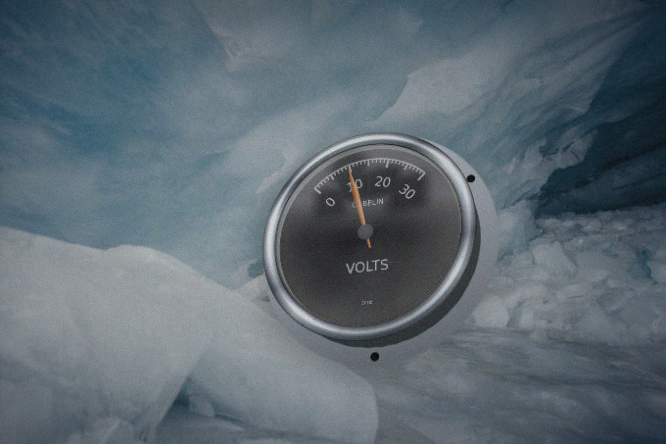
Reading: 10
